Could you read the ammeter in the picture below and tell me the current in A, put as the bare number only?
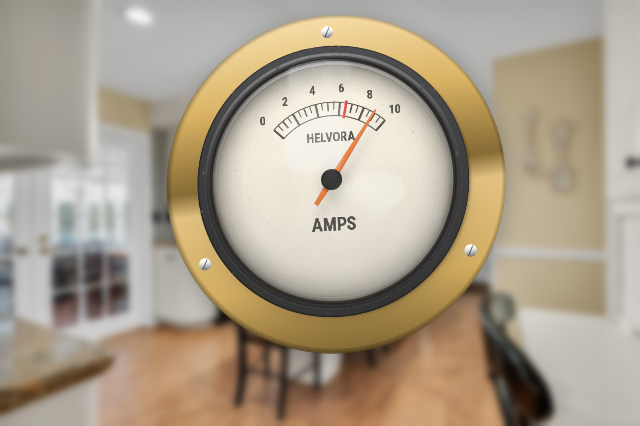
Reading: 9
